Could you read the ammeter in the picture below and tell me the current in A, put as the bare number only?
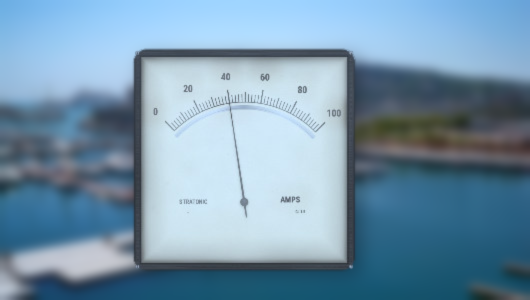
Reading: 40
